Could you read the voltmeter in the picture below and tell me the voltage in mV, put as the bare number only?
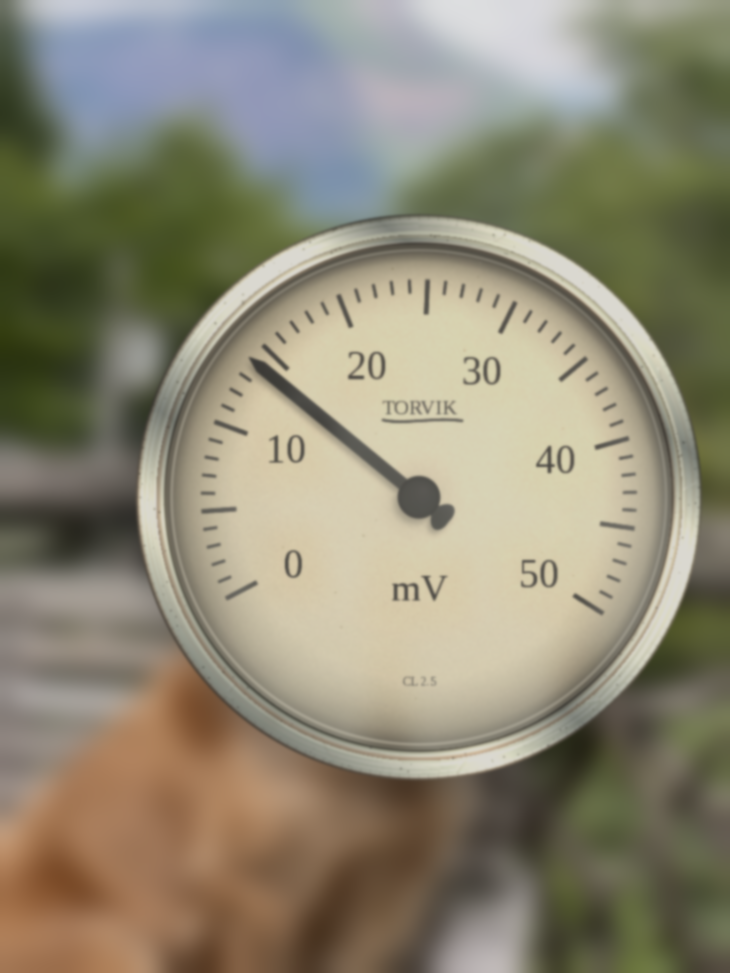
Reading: 14
